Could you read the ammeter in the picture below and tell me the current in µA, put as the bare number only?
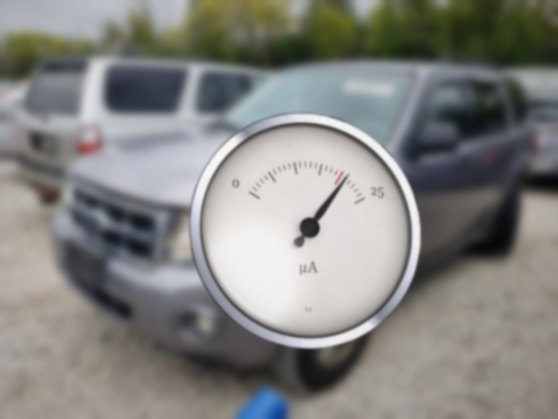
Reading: 20
